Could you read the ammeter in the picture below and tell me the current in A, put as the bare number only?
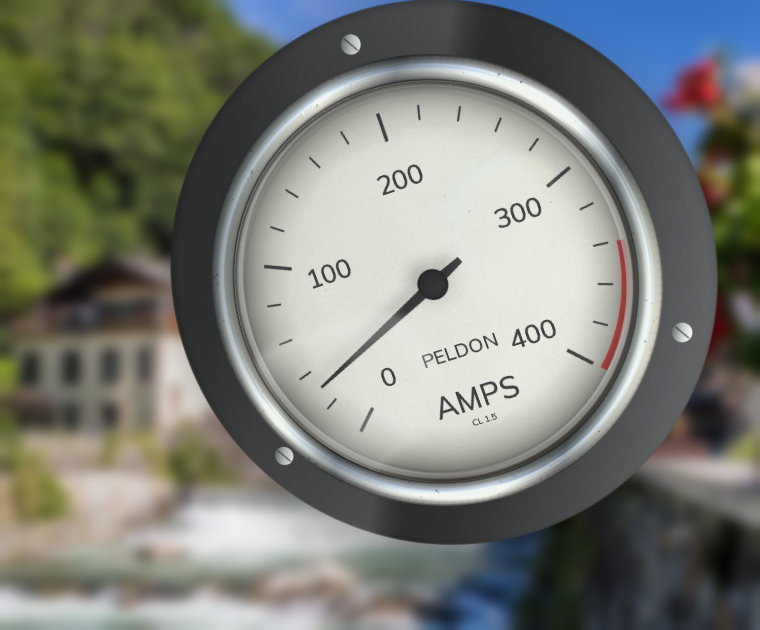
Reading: 30
